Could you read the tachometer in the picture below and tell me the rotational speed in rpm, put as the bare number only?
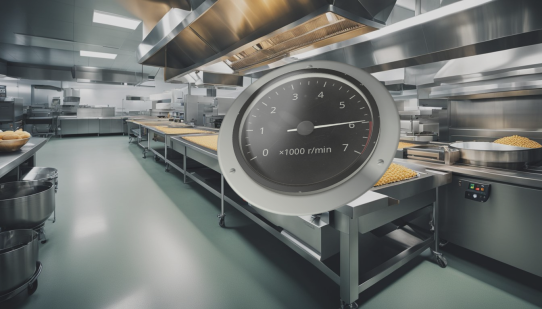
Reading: 6000
